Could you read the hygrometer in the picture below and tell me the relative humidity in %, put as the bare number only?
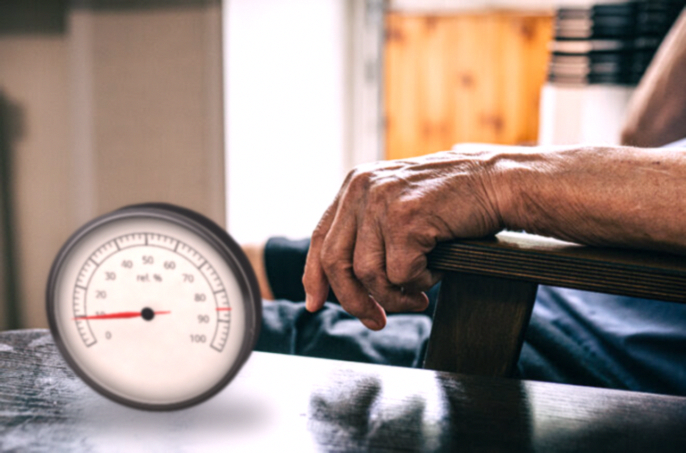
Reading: 10
